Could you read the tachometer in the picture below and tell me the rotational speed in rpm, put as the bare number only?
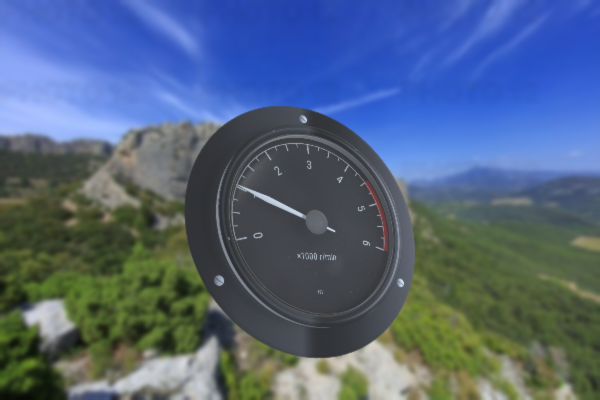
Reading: 1000
